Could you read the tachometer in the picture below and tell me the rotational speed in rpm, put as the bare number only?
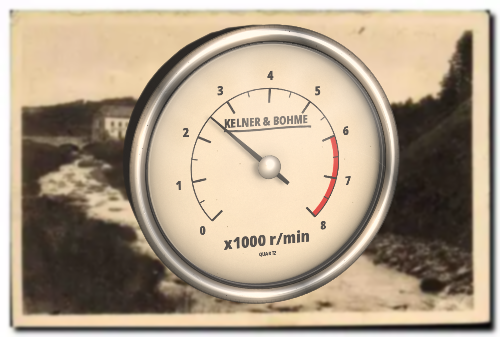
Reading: 2500
